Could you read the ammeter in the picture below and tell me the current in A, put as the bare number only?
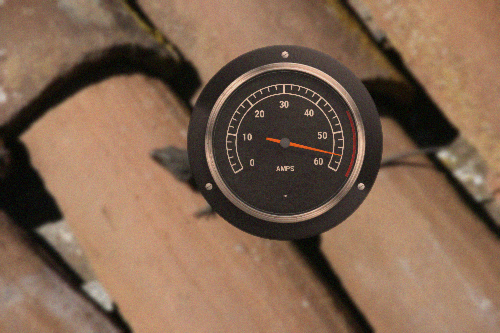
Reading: 56
